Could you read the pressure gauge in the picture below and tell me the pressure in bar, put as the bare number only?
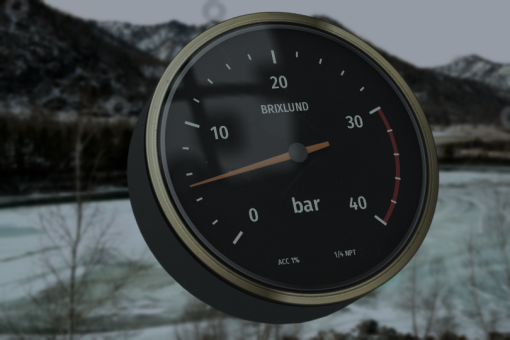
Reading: 5
